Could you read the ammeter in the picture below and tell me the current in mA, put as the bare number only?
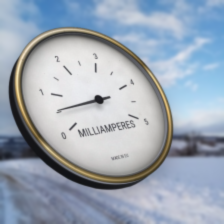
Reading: 0.5
